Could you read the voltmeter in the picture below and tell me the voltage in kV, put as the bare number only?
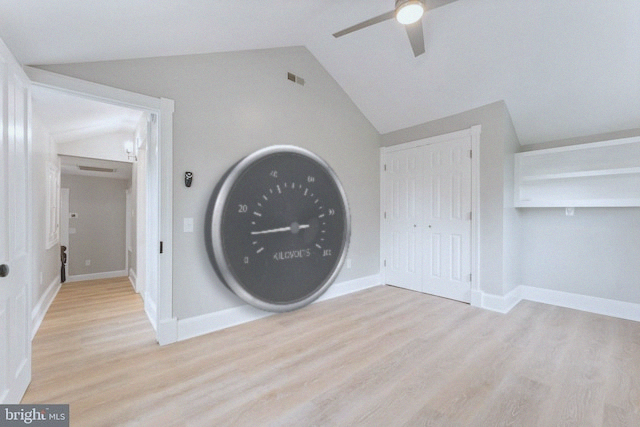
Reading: 10
